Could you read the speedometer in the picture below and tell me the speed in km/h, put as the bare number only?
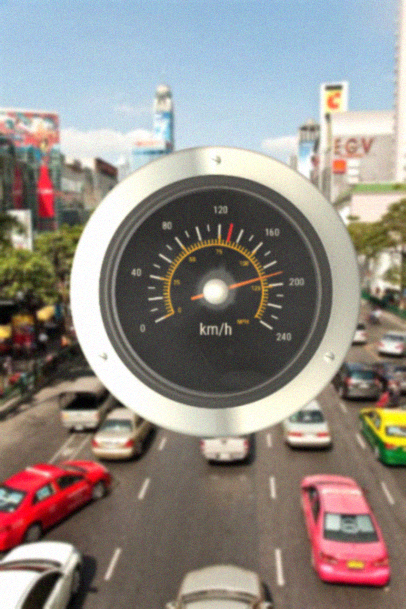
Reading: 190
